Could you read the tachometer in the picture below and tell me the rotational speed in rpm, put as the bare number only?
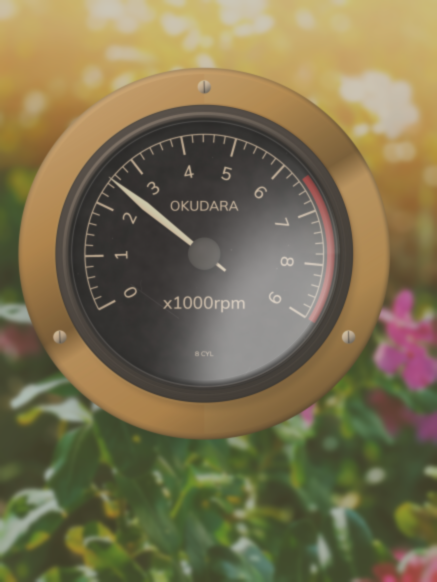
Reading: 2500
